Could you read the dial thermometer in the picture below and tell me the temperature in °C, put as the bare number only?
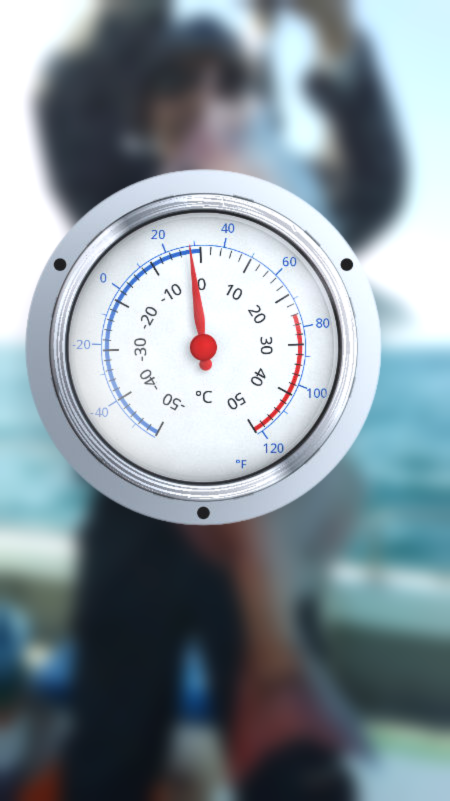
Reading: -2
